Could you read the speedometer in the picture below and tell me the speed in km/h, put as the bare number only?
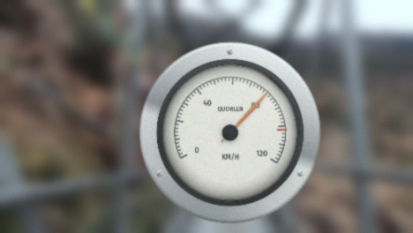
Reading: 80
